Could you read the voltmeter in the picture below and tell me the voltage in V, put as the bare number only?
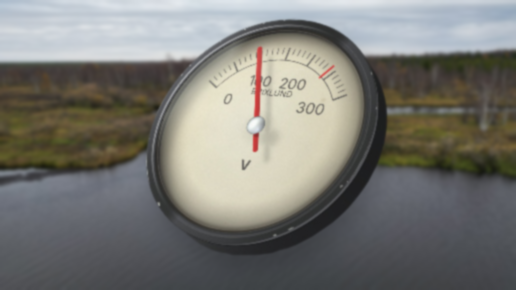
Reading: 100
